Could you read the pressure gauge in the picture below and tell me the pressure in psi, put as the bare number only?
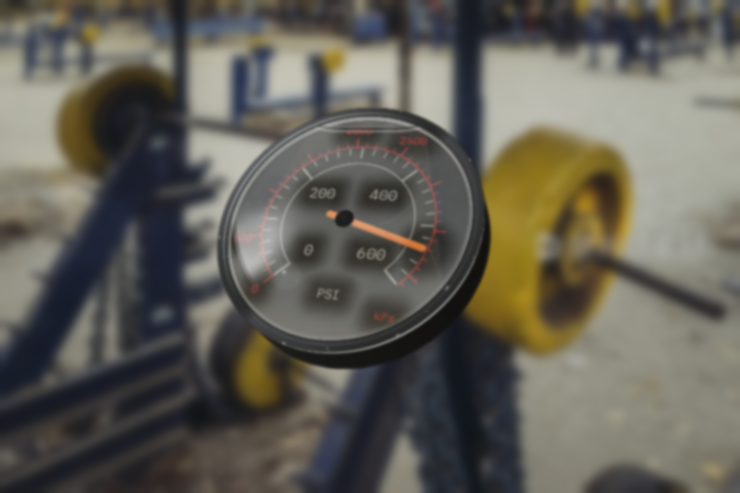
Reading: 540
